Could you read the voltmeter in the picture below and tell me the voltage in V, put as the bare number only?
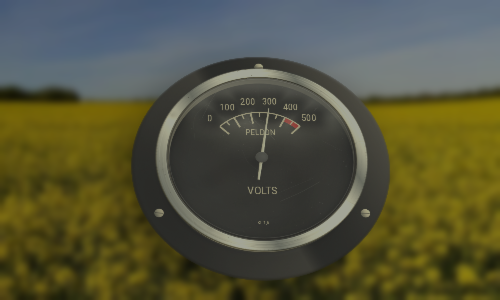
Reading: 300
